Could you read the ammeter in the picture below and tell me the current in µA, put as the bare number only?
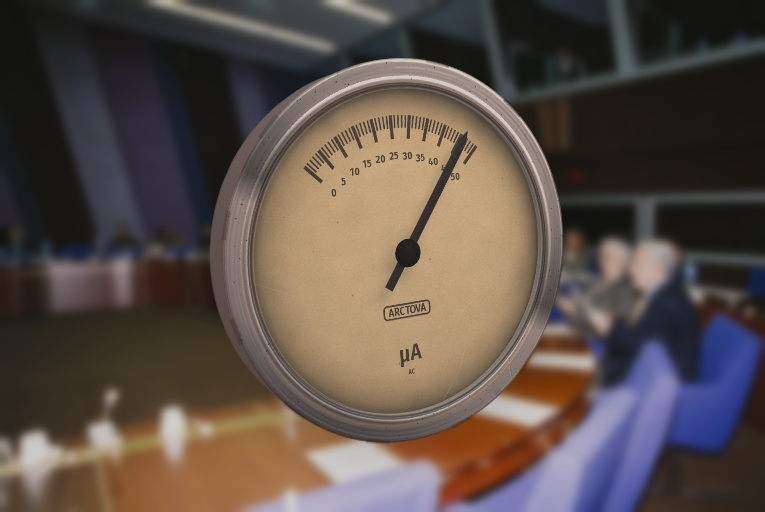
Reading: 45
